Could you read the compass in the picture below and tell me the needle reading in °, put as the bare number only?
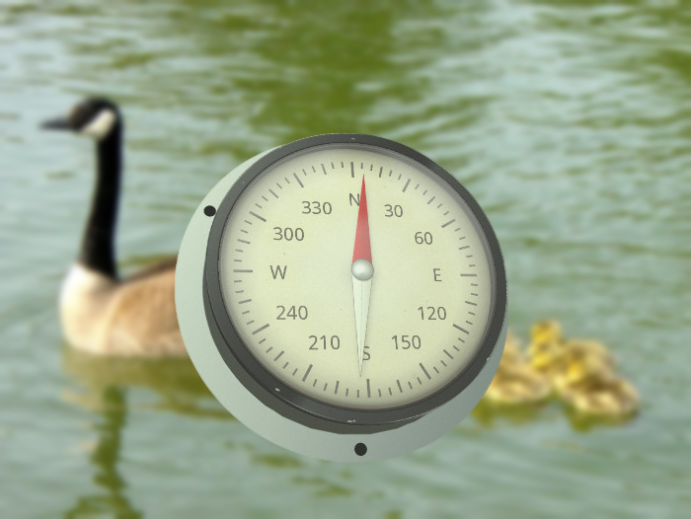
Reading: 5
